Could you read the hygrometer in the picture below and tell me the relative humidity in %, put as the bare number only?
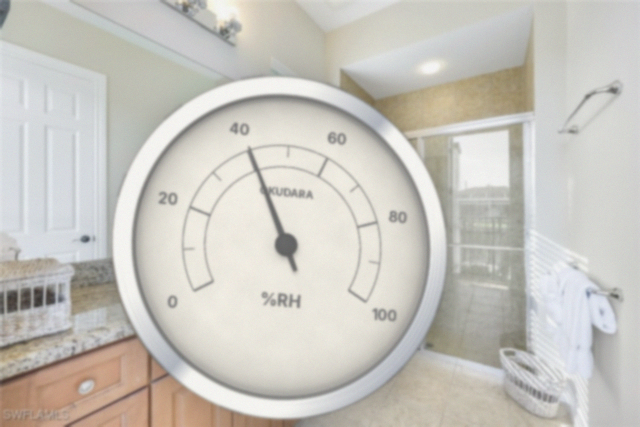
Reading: 40
